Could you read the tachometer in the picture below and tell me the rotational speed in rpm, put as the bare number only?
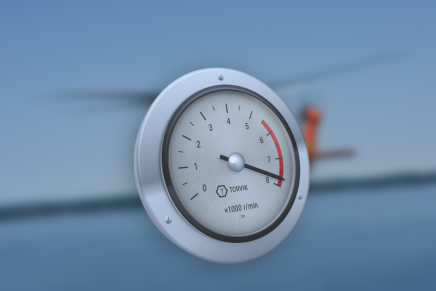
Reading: 7750
